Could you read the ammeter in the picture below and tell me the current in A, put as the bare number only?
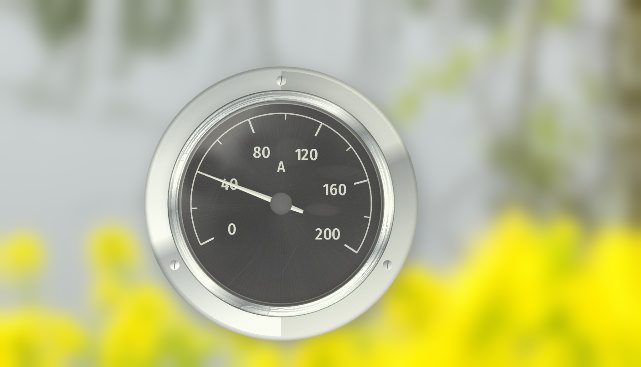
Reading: 40
